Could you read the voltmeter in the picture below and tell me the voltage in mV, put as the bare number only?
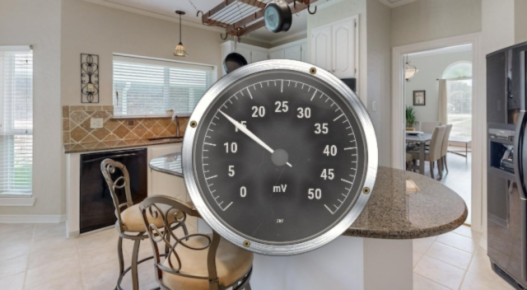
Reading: 15
